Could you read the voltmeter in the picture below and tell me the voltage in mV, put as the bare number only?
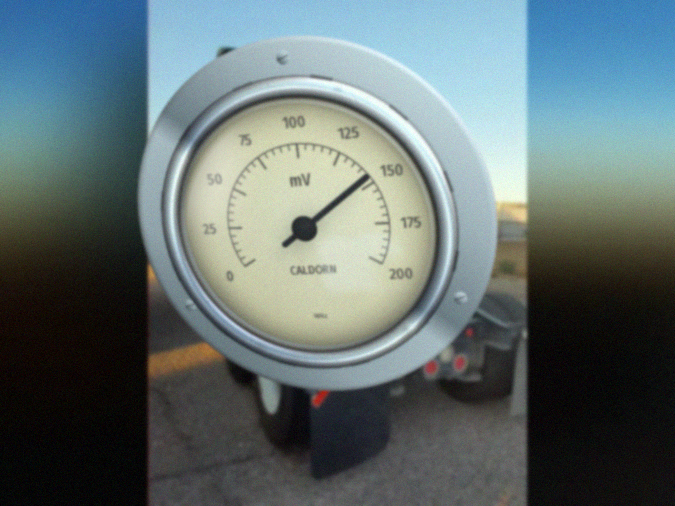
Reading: 145
